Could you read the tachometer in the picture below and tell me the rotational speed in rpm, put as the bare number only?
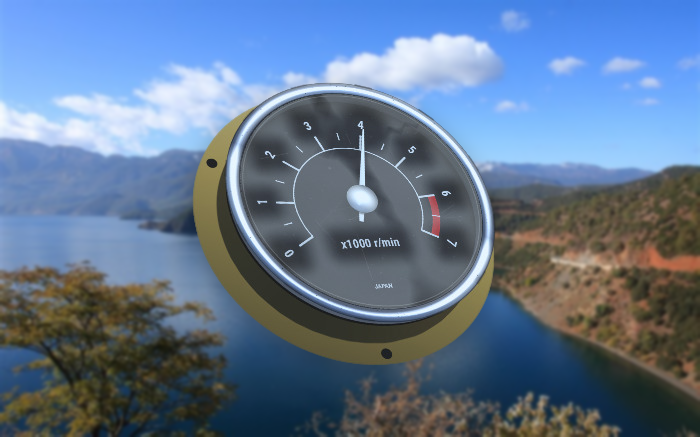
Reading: 4000
